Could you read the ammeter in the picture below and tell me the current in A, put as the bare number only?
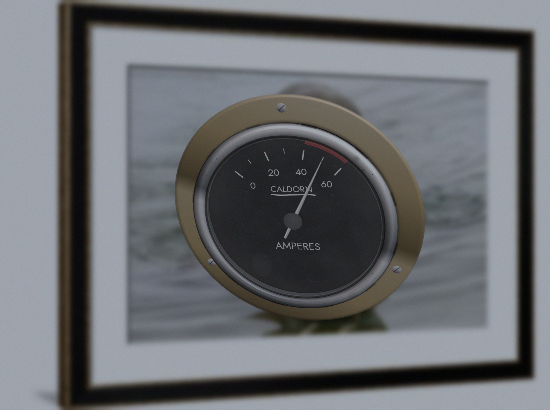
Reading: 50
